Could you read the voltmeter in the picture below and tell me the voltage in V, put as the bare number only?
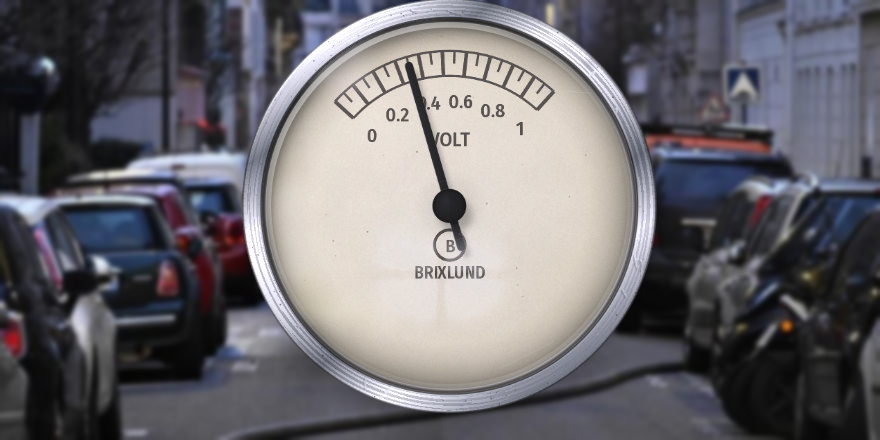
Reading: 0.35
